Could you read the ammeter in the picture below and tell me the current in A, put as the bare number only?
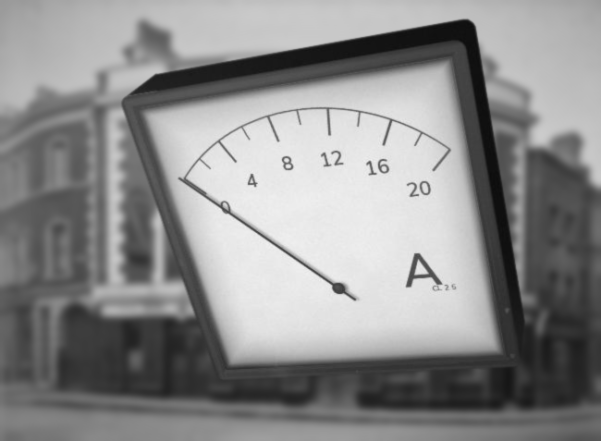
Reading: 0
